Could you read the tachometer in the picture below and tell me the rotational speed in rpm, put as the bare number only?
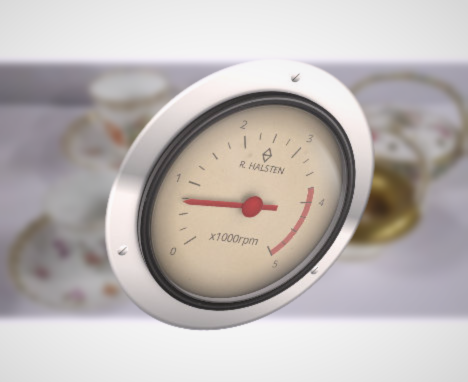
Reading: 750
